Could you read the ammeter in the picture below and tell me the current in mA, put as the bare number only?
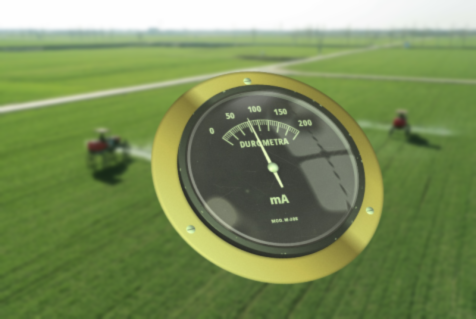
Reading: 75
